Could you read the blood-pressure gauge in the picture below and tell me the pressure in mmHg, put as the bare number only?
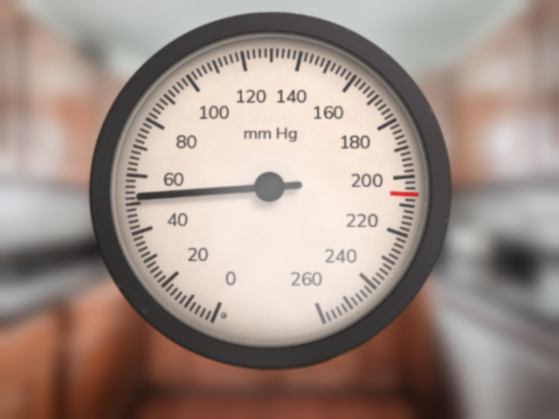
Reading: 52
